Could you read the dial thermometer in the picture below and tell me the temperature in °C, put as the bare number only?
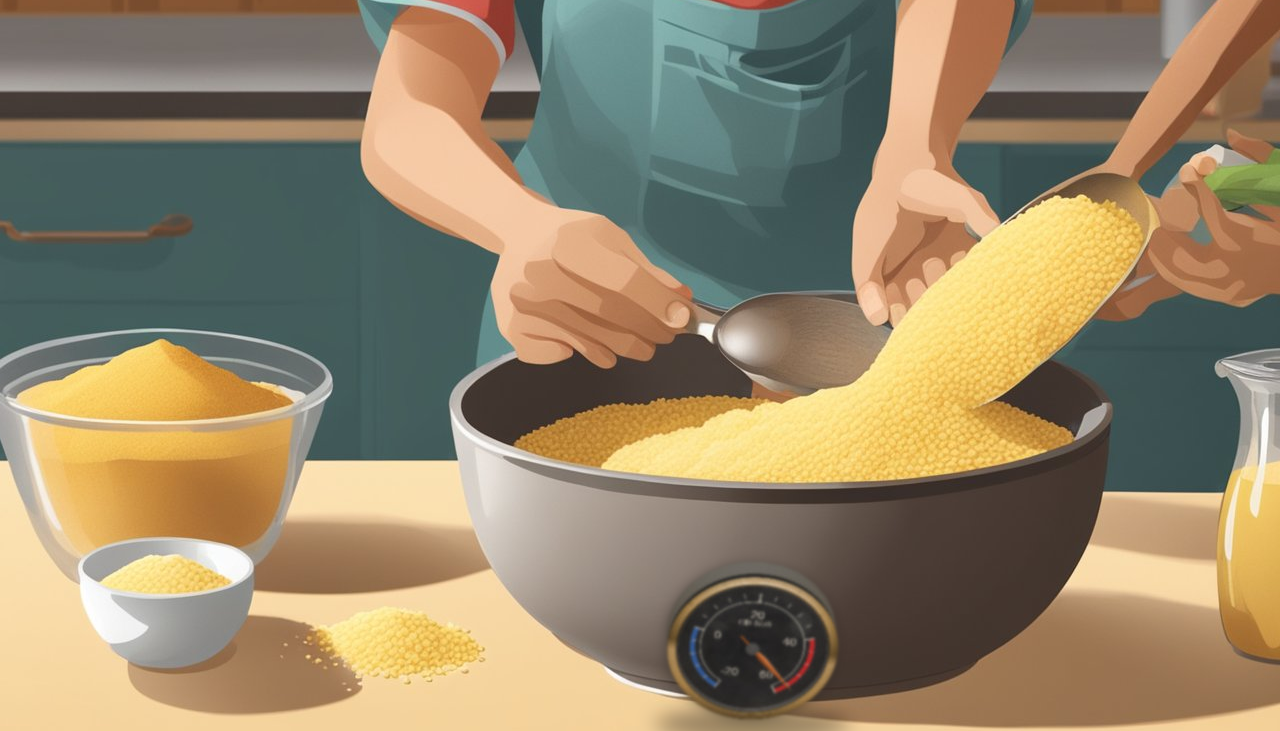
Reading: 56
